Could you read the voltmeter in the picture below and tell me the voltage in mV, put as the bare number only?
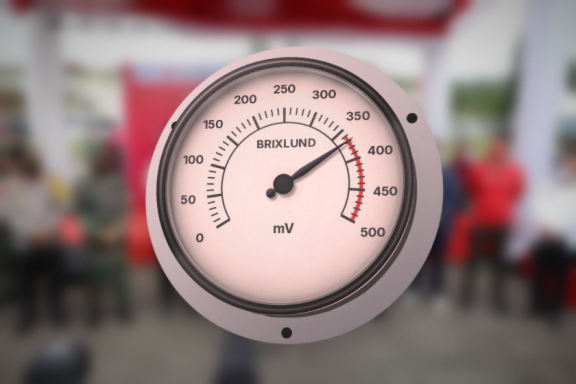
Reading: 370
